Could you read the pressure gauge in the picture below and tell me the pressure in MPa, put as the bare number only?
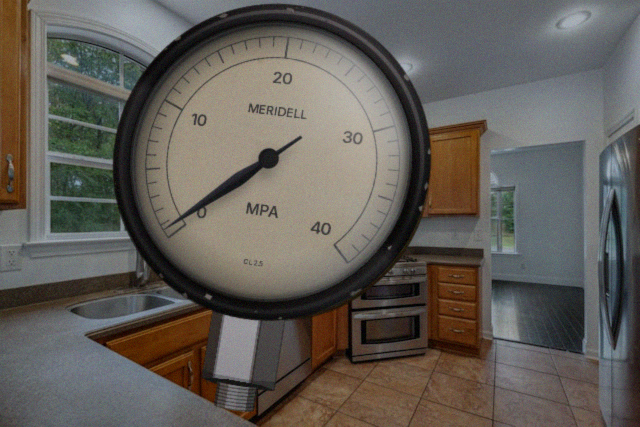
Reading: 0.5
